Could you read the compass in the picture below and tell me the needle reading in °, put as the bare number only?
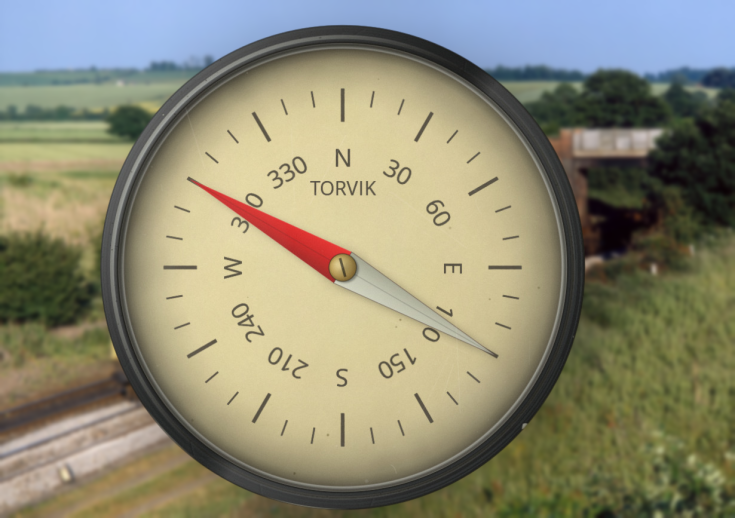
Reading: 300
